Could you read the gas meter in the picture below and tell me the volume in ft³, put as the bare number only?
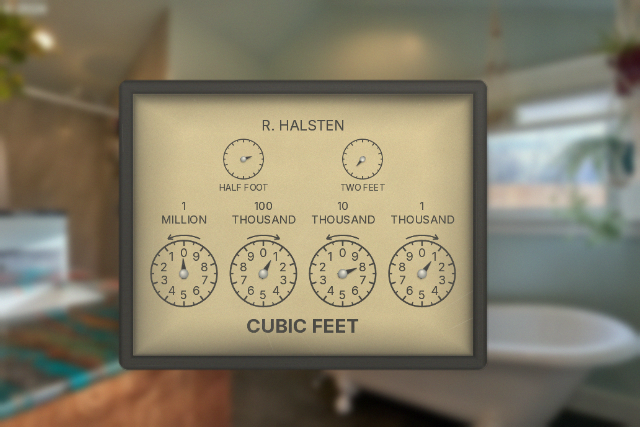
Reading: 8100
